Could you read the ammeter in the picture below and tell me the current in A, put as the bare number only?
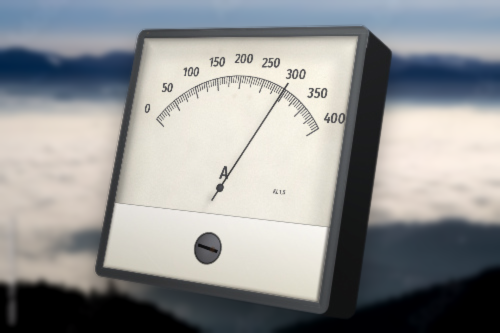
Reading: 300
